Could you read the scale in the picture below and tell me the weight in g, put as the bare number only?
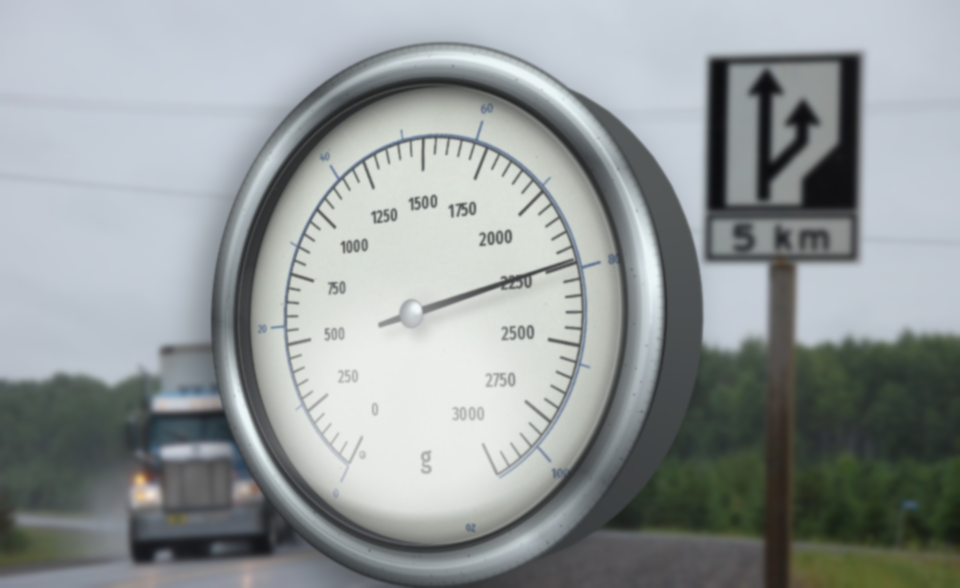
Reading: 2250
